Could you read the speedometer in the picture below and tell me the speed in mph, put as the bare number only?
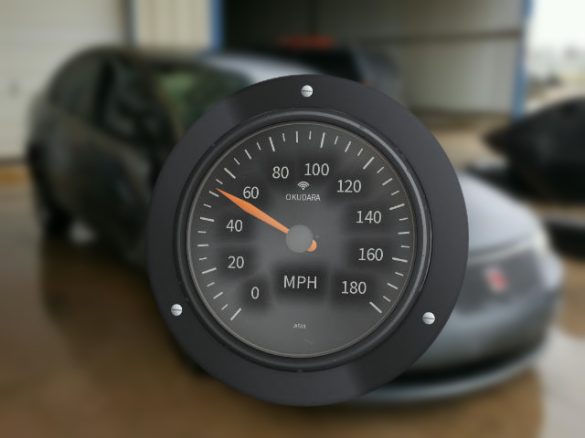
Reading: 52.5
